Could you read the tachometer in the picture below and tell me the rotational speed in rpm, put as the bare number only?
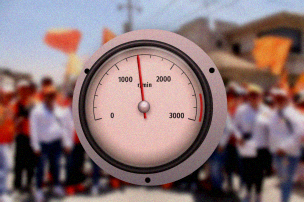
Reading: 1400
